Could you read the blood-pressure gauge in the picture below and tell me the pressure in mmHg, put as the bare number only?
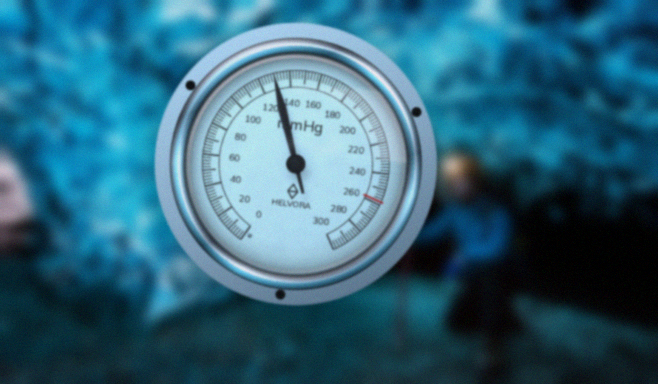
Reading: 130
